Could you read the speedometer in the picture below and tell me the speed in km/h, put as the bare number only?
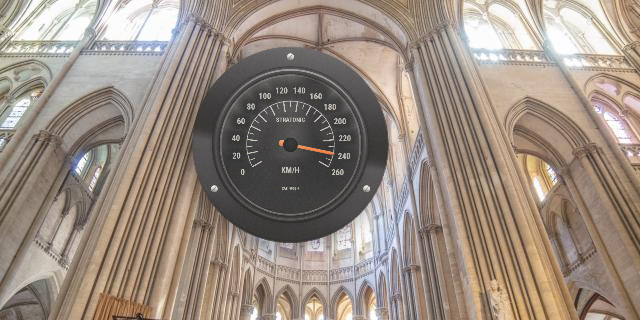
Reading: 240
